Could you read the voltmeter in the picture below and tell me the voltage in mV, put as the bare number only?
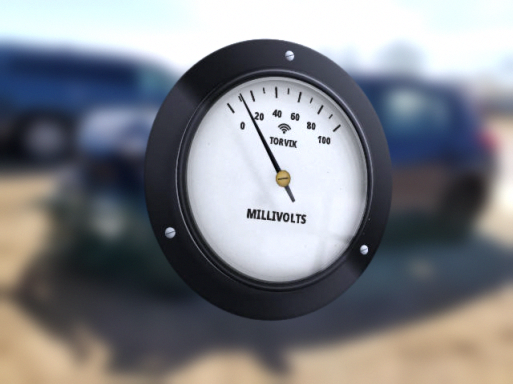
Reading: 10
